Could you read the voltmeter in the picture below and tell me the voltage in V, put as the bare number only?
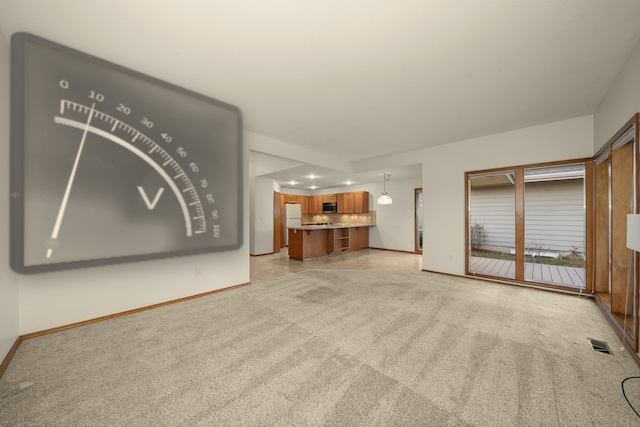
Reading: 10
